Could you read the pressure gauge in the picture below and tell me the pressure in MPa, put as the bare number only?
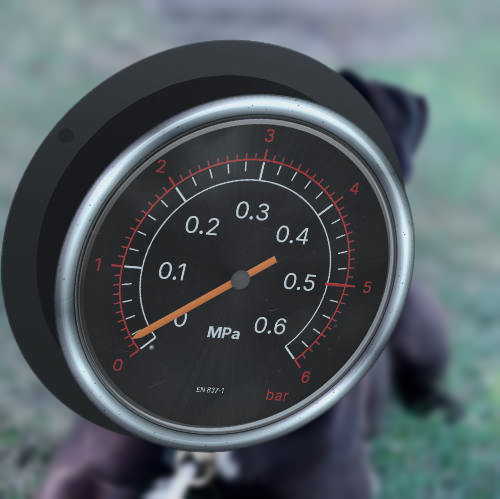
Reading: 0.02
